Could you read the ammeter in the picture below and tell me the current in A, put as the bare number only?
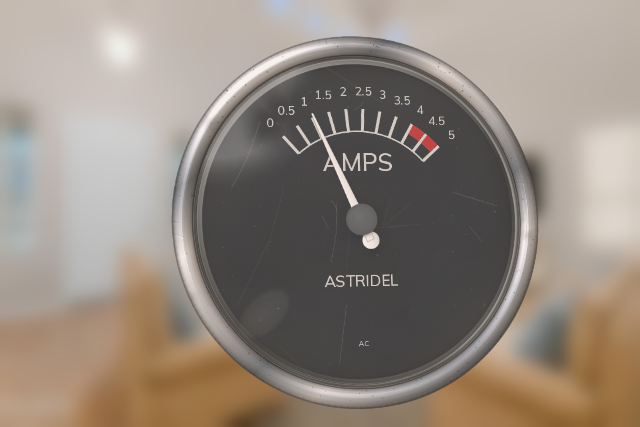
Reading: 1
